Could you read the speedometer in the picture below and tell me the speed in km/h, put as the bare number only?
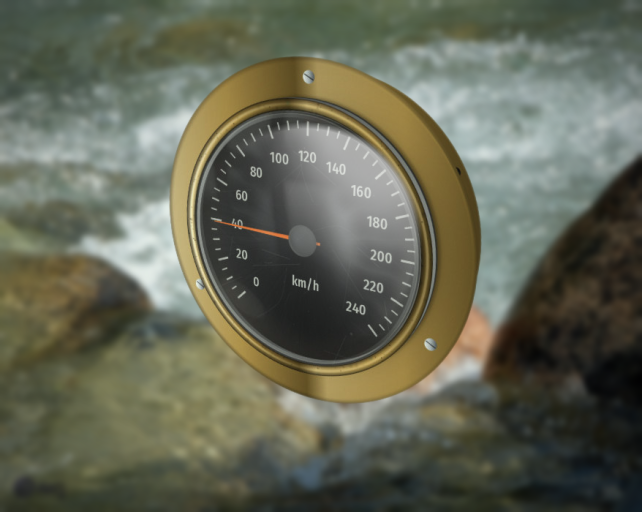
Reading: 40
